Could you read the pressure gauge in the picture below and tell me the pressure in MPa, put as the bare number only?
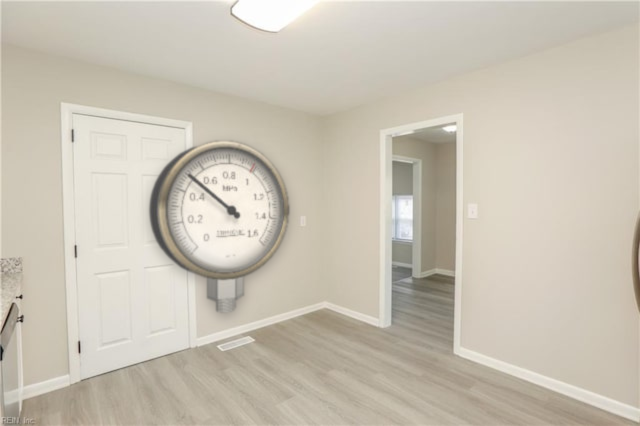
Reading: 0.5
